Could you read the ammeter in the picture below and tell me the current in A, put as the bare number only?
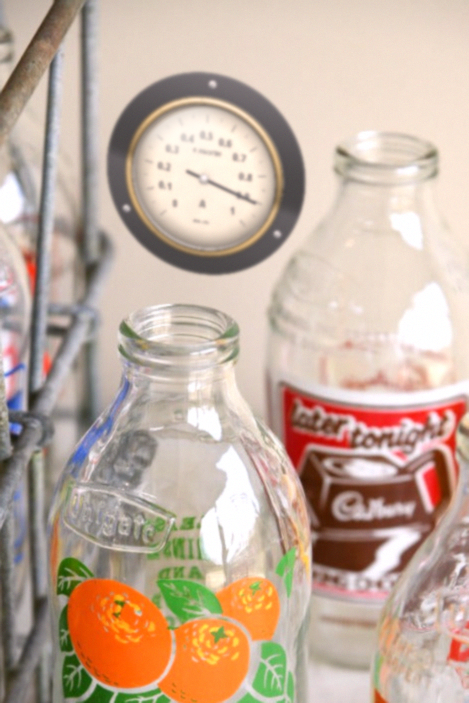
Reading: 0.9
